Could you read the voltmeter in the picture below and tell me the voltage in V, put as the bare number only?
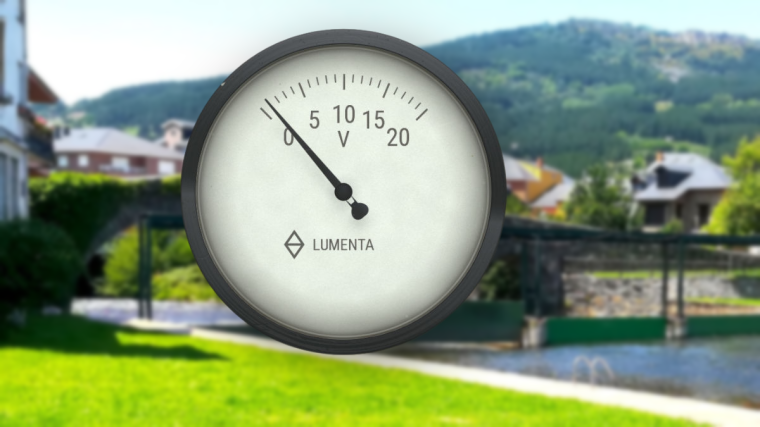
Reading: 1
